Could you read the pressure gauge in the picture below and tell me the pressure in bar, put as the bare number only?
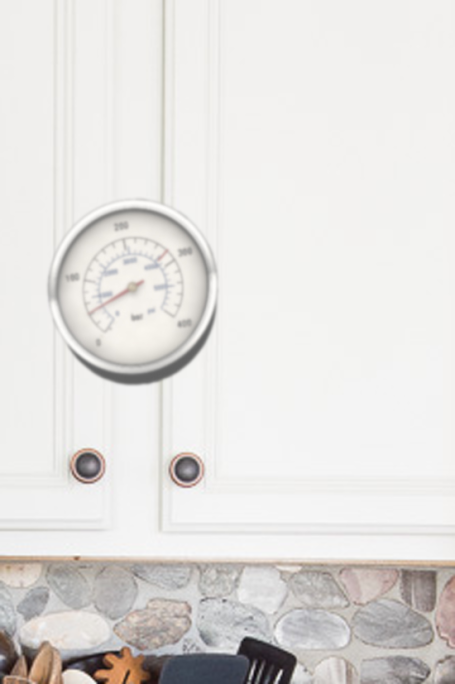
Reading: 40
